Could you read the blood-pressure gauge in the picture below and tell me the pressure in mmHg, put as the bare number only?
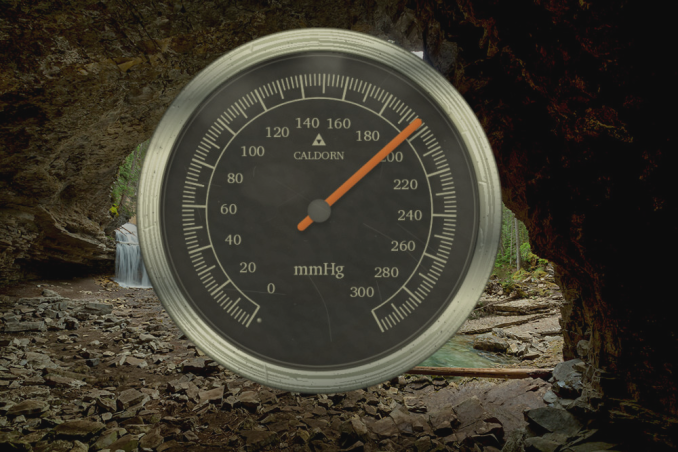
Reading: 196
